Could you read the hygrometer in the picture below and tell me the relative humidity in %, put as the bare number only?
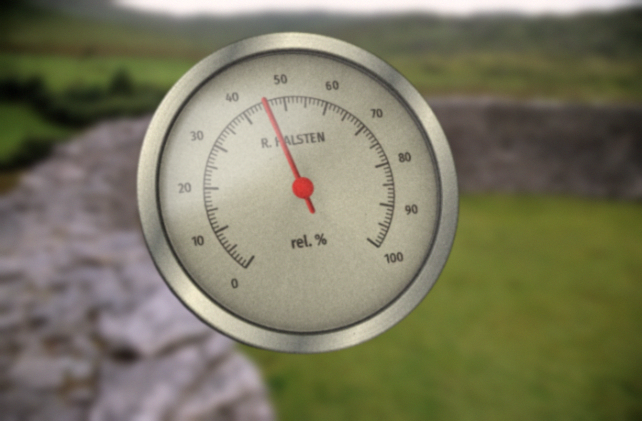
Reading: 45
